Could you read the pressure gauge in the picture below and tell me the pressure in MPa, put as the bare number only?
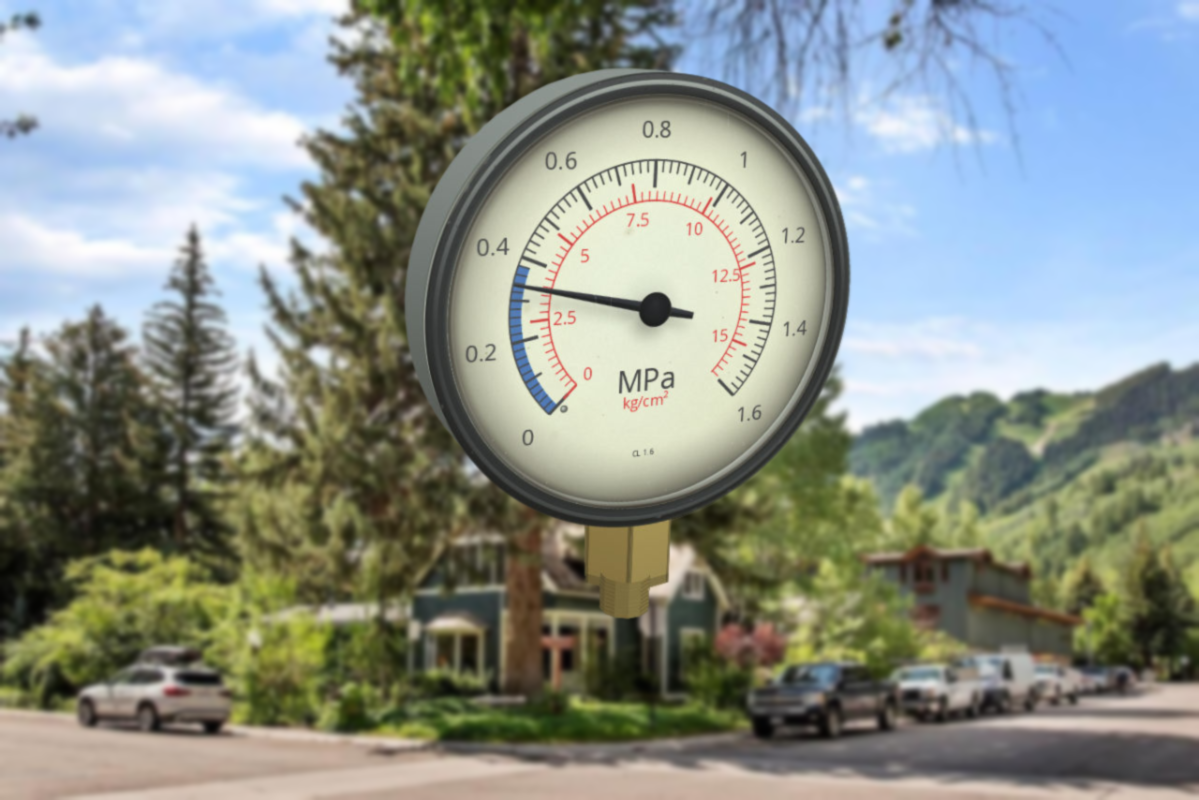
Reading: 0.34
